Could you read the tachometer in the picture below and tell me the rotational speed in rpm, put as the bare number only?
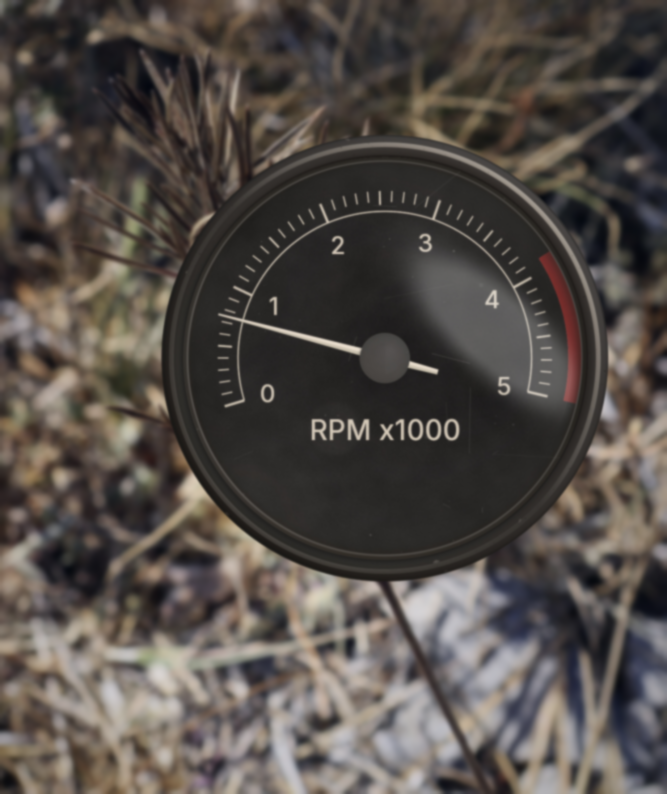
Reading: 750
